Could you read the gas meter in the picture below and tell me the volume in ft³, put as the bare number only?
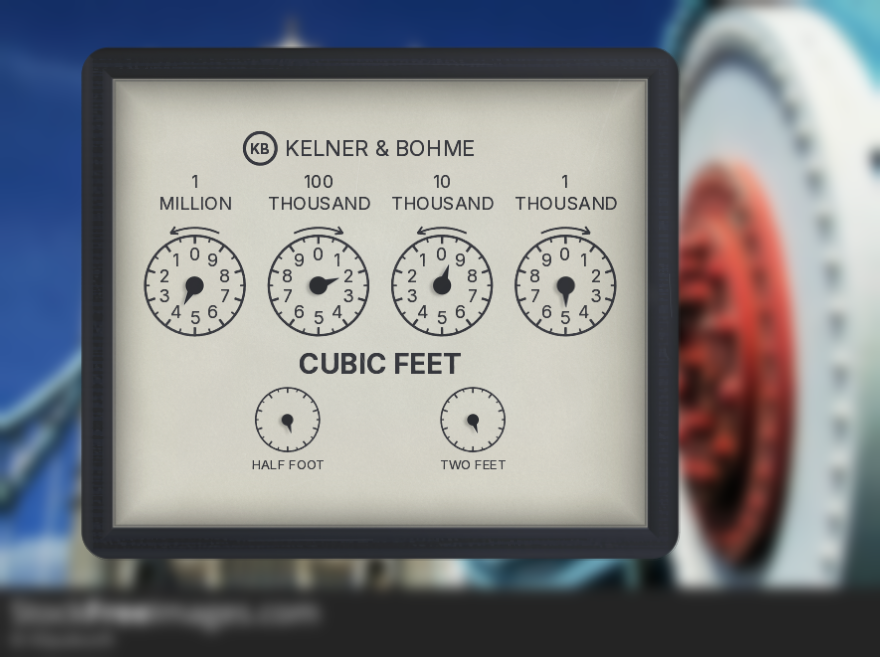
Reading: 419500
